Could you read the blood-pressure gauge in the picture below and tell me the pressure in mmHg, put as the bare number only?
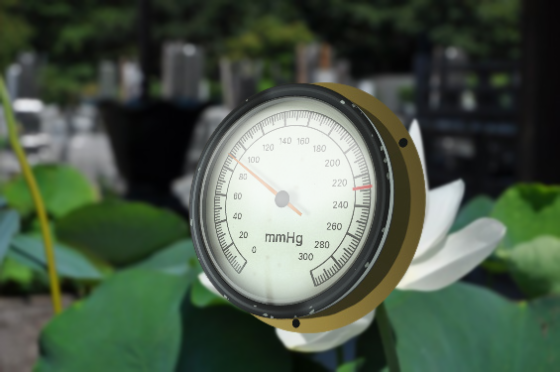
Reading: 90
